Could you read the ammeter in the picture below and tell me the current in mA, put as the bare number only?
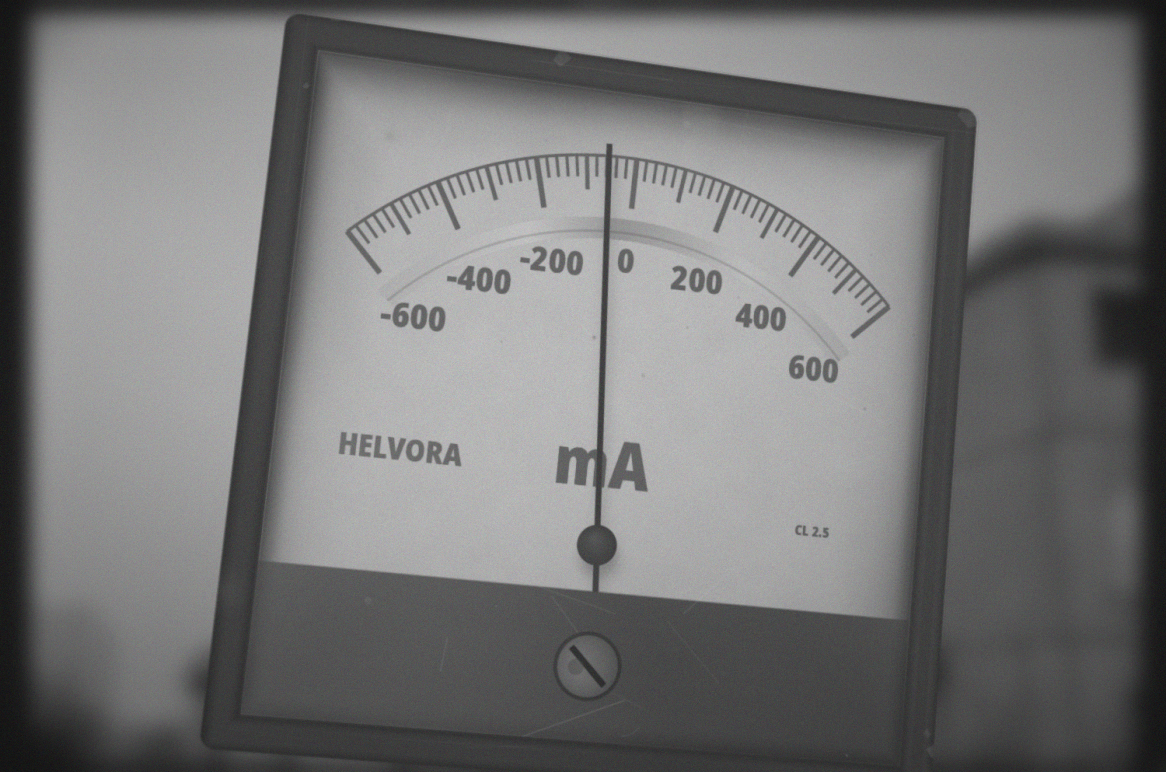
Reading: -60
